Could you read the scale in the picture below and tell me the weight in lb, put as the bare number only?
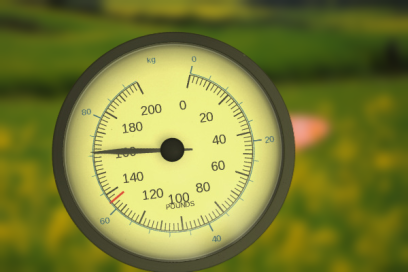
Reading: 160
